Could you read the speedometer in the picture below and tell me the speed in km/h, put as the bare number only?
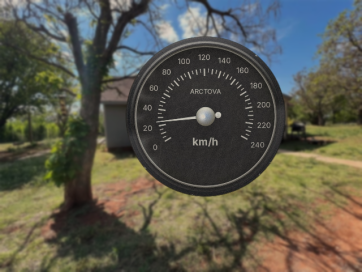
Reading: 25
